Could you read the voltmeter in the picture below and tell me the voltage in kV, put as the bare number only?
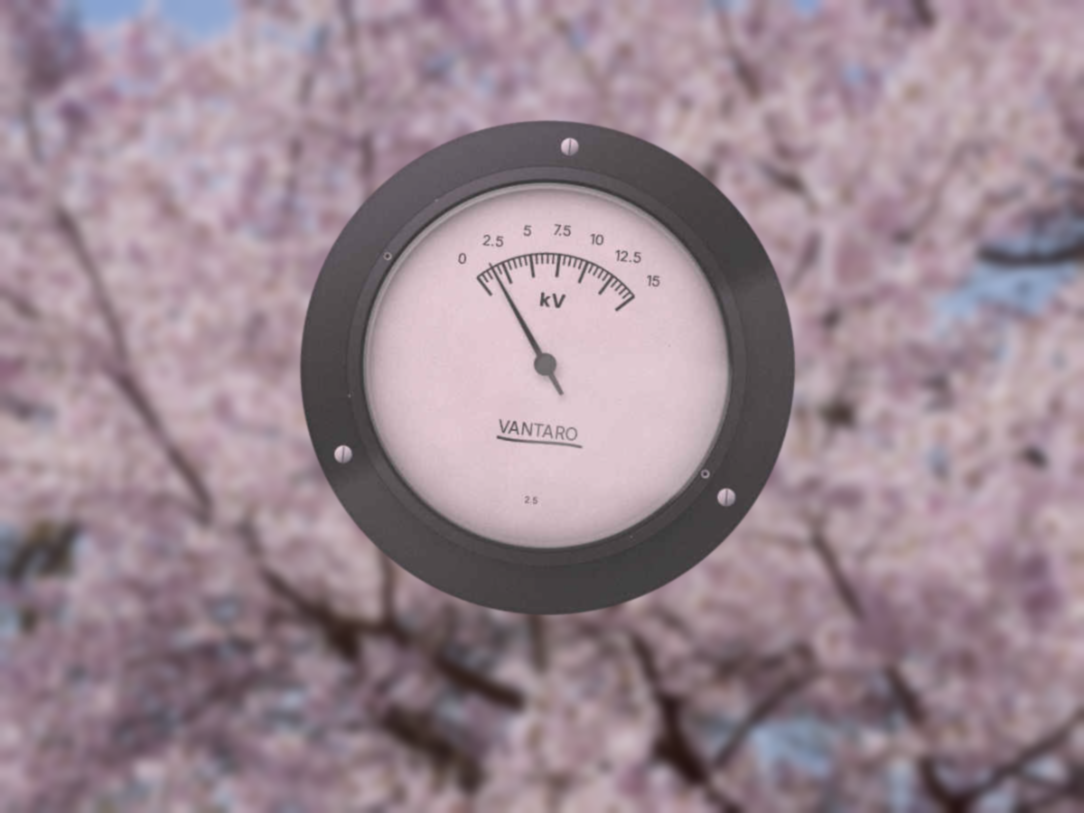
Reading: 1.5
